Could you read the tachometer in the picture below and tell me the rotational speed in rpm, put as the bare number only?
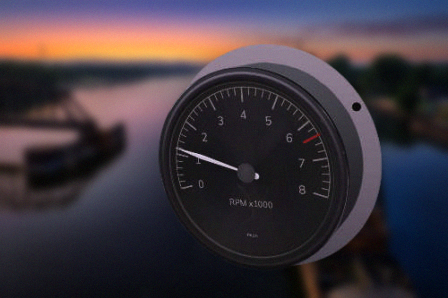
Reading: 1200
